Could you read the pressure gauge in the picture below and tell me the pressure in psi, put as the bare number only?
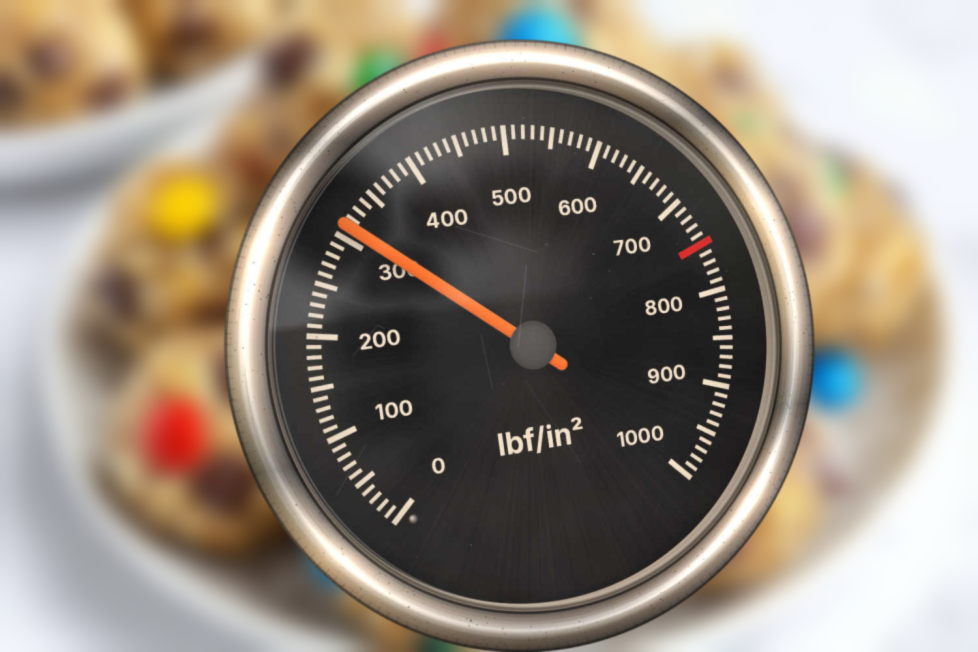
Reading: 310
